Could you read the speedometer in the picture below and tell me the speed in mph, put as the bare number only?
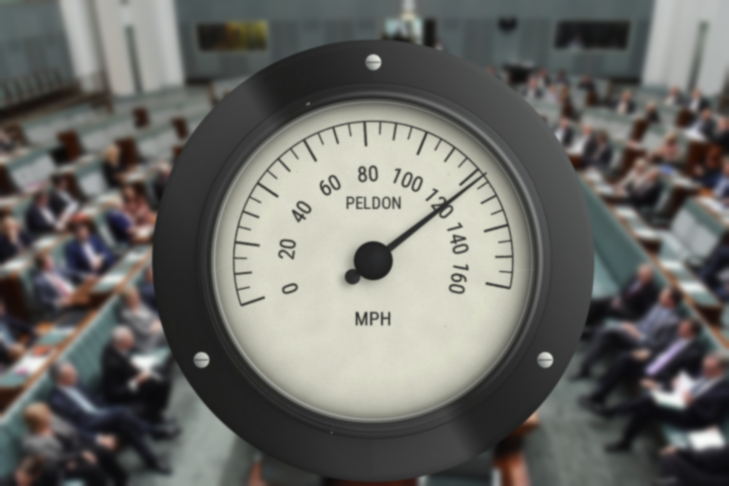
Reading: 122.5
